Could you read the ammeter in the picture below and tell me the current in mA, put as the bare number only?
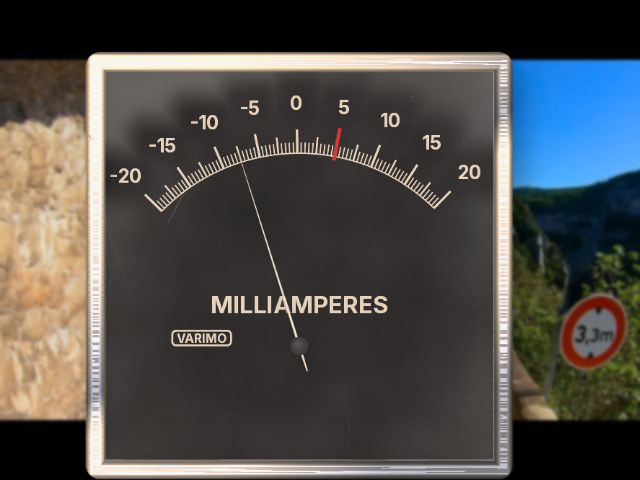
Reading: -7.5
